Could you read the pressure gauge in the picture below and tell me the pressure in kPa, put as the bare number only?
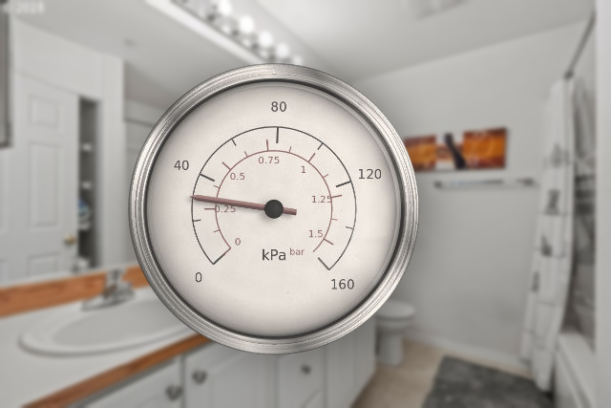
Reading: 30
